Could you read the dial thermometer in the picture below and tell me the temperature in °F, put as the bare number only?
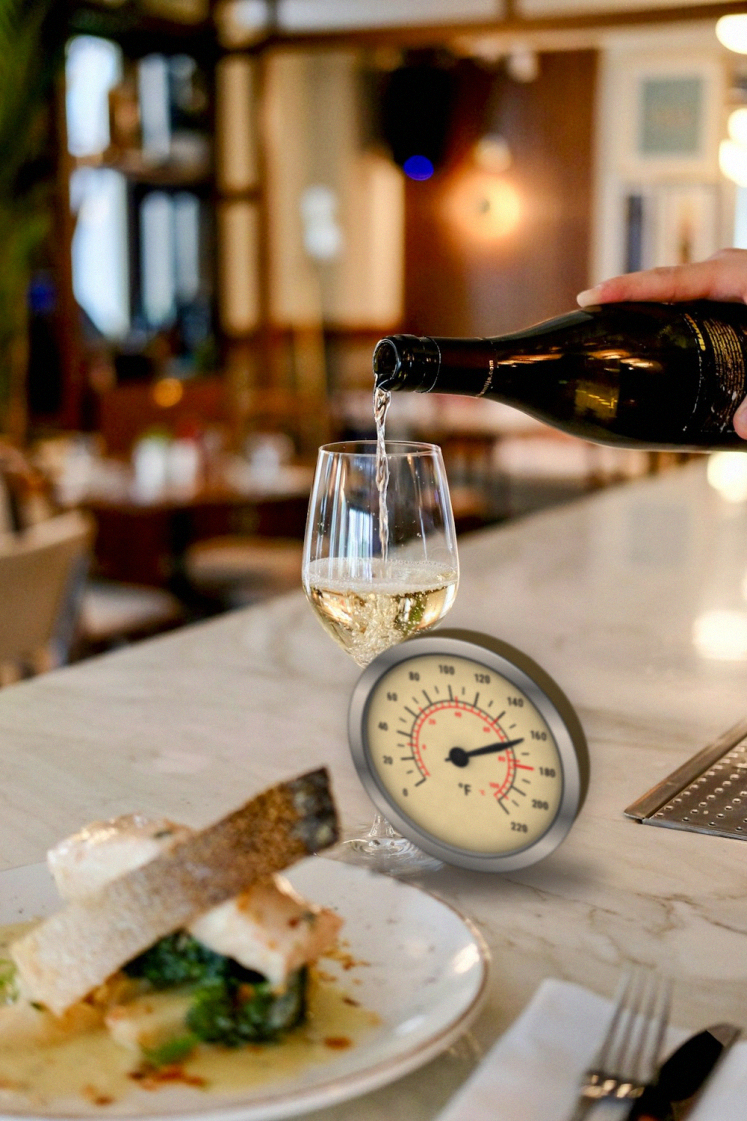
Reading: 160
